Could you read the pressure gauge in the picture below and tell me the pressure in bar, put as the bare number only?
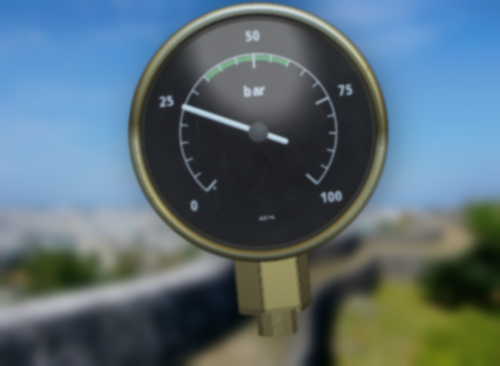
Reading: 25
